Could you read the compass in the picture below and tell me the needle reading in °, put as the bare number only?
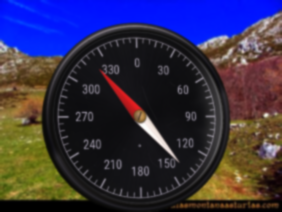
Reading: 320
